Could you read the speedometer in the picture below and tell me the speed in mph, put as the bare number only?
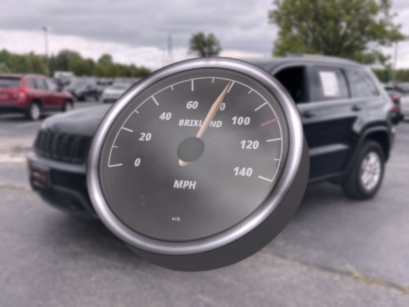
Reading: 80
